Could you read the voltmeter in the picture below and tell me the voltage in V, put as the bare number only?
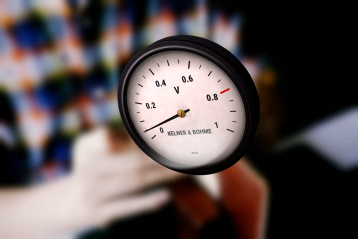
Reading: 0.05
